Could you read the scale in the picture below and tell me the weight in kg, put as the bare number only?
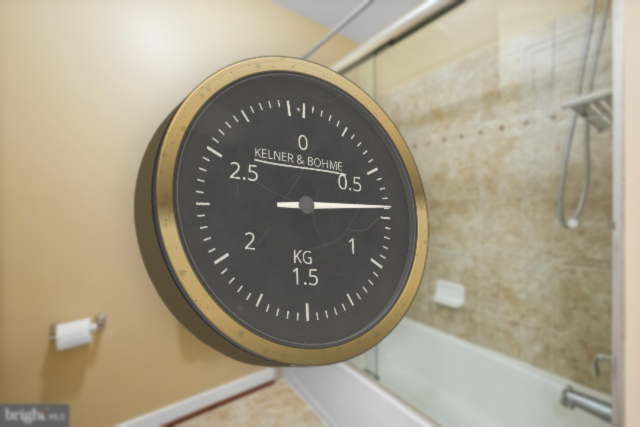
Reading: 0.7
